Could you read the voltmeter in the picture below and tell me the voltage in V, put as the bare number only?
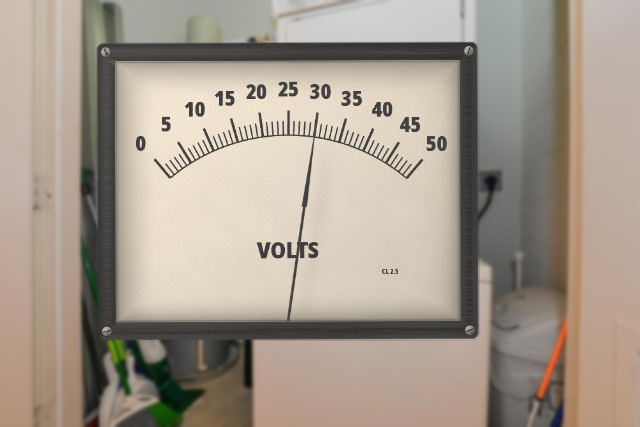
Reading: 30
